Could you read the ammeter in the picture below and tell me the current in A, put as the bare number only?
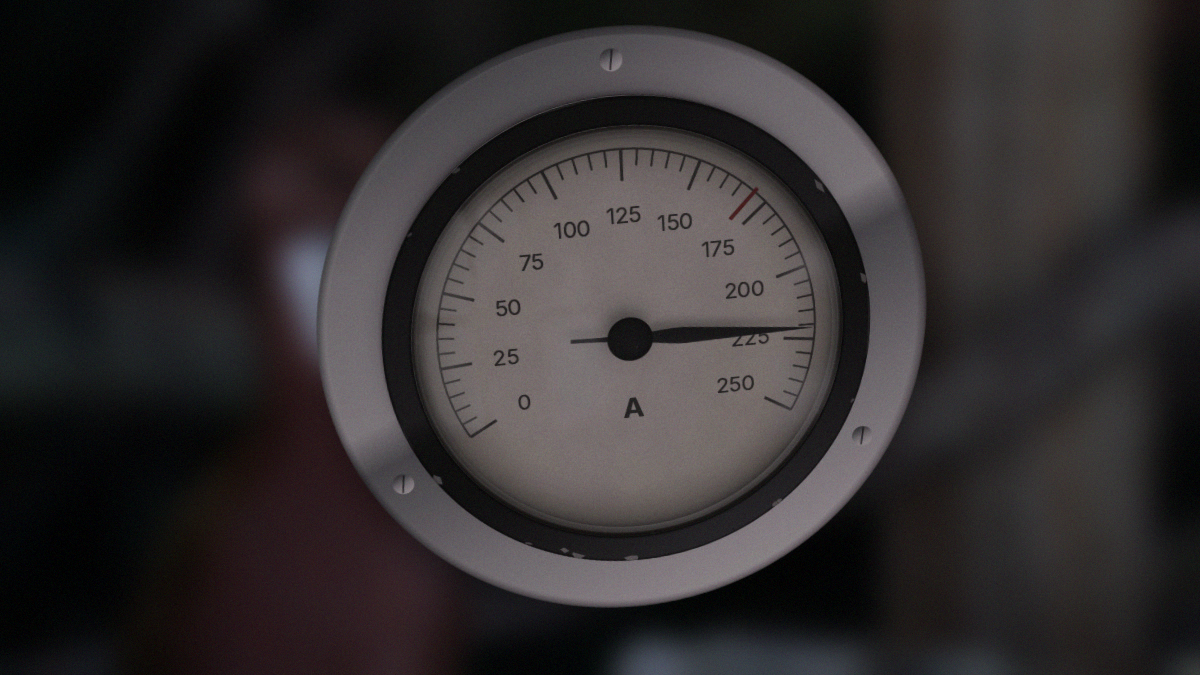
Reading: 220
